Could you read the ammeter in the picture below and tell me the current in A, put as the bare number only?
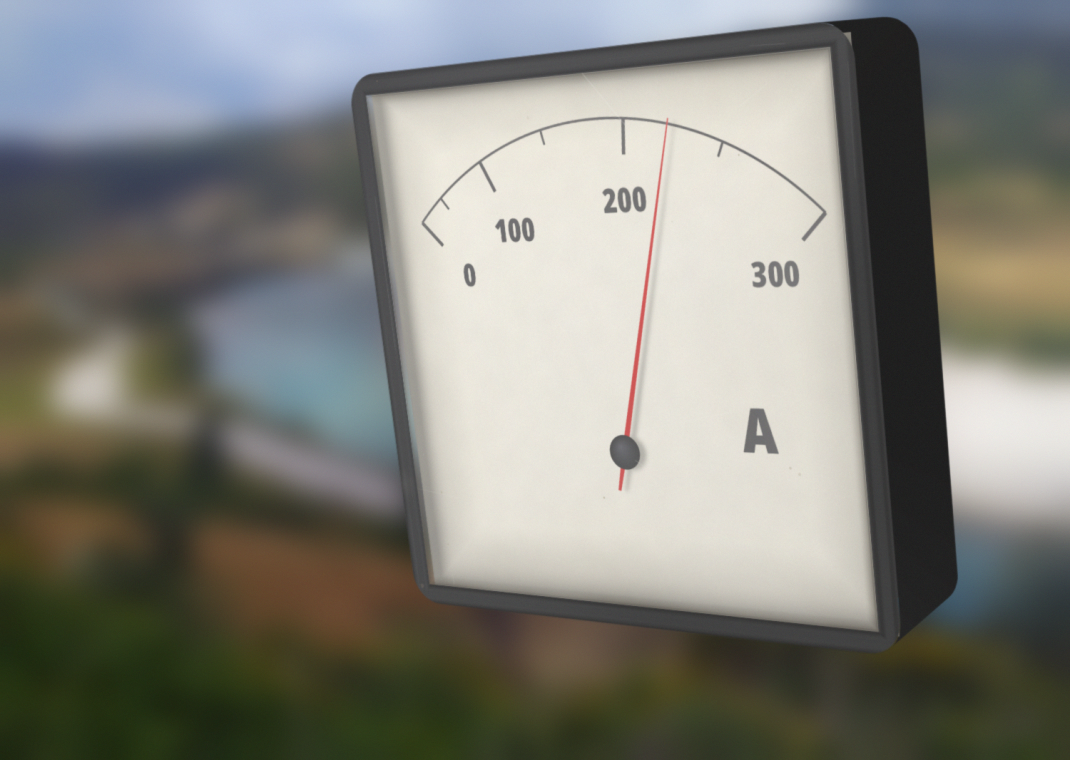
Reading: 225
